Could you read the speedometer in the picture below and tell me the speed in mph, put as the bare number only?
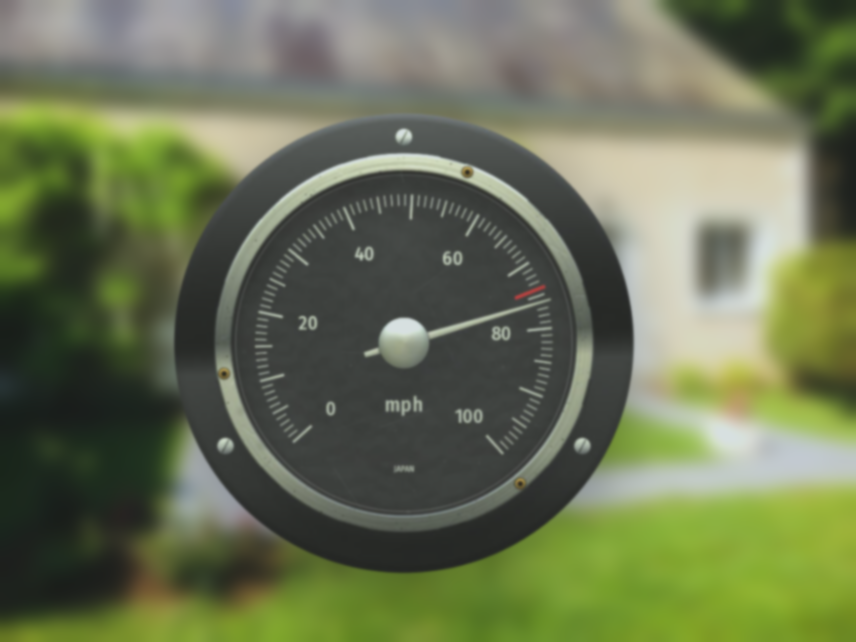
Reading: 76
